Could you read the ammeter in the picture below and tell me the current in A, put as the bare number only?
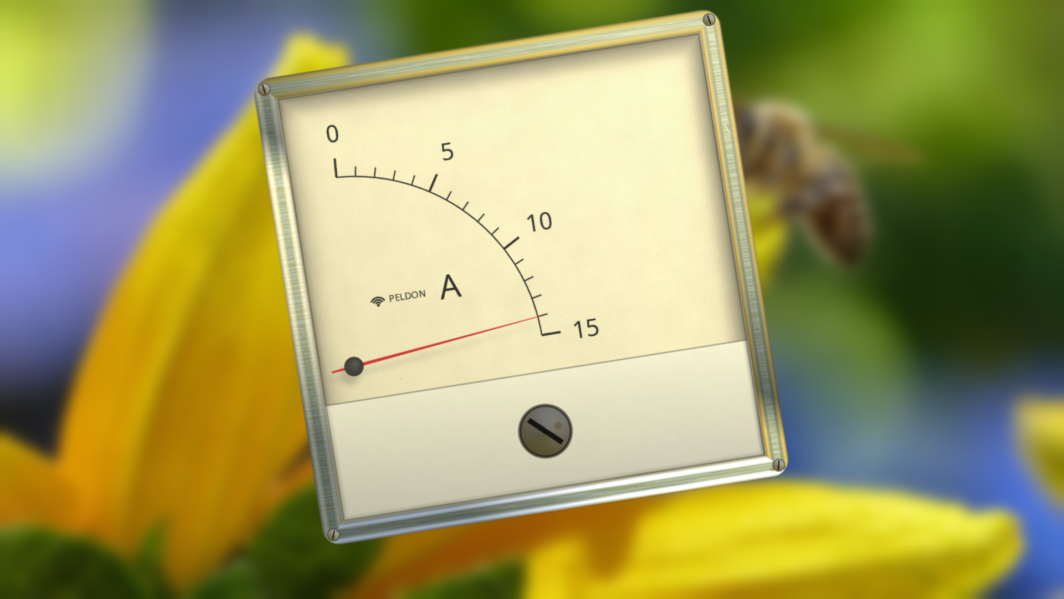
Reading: 14
